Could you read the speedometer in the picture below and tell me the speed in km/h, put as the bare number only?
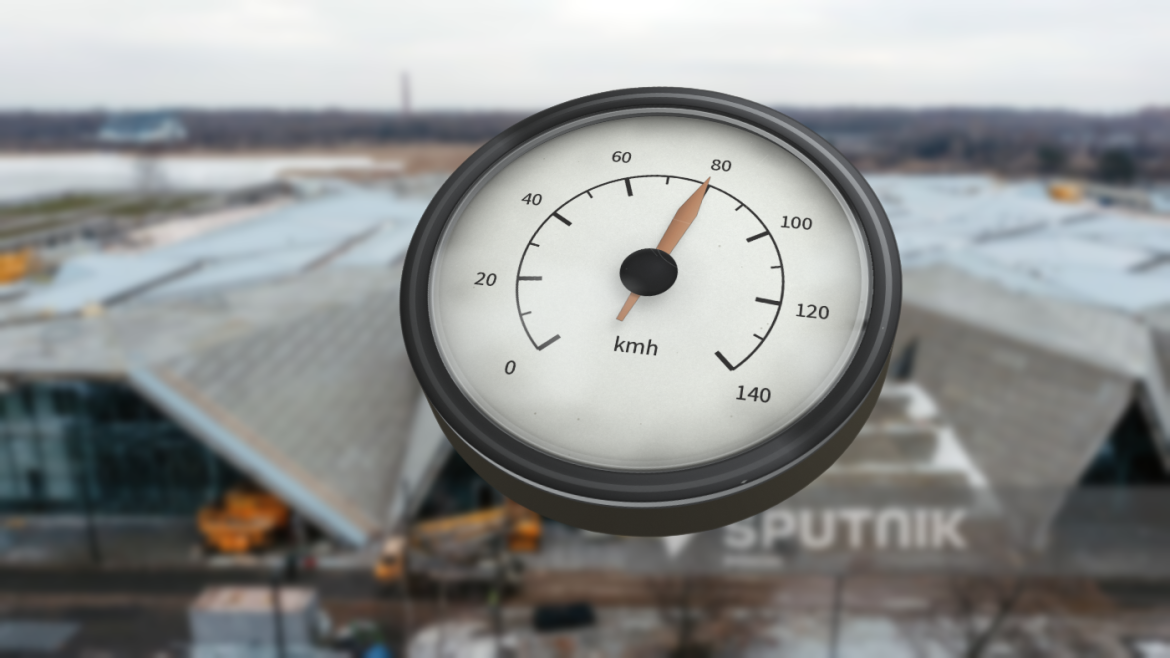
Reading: 80
